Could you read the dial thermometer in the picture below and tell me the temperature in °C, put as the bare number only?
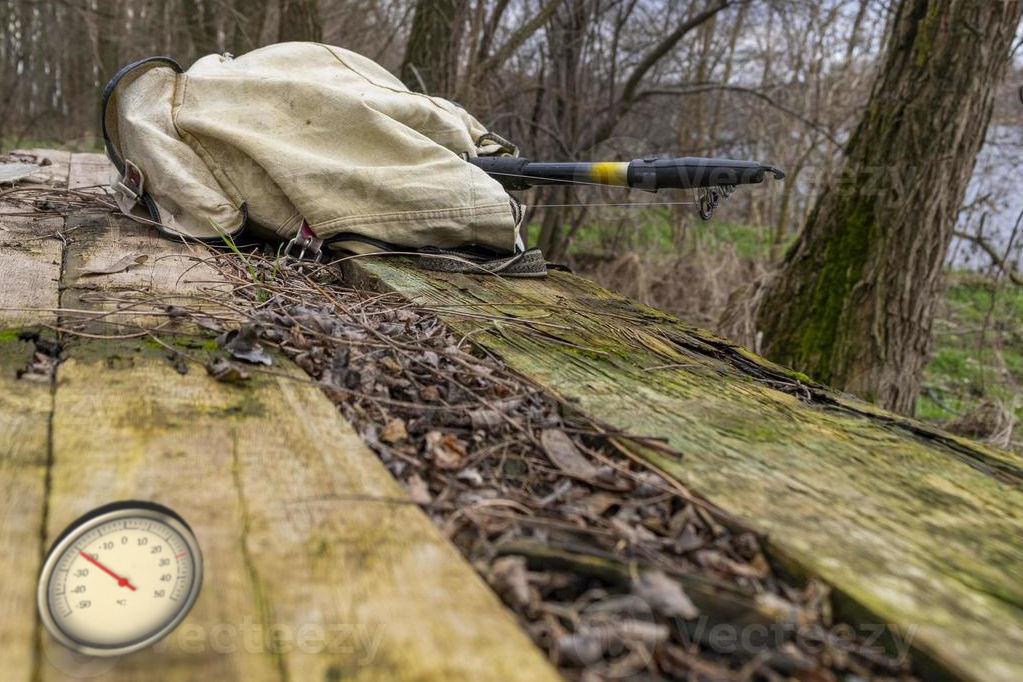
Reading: -20
